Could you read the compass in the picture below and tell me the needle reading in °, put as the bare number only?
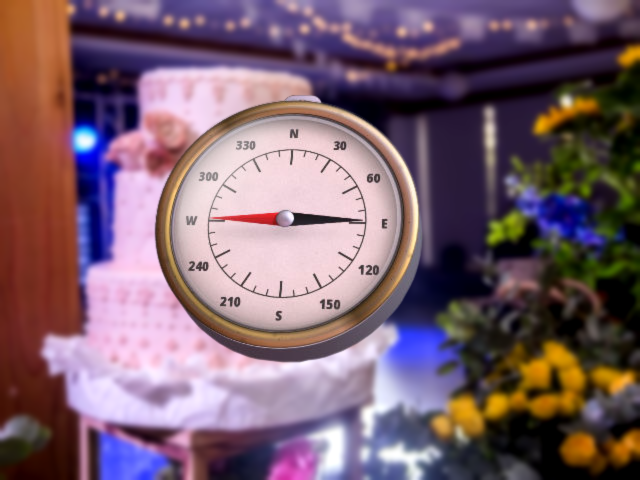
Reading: 270
